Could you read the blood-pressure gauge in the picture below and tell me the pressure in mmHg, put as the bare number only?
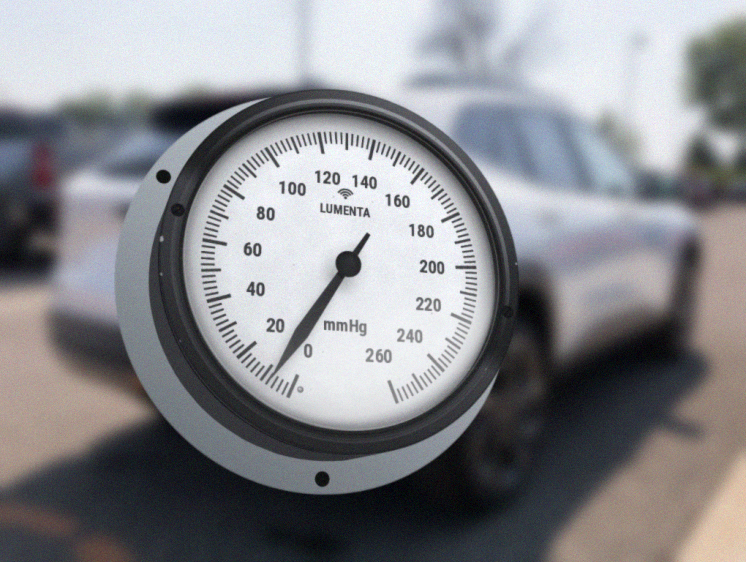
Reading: 8
